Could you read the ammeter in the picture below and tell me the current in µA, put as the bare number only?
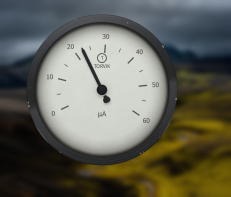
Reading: 22.5
